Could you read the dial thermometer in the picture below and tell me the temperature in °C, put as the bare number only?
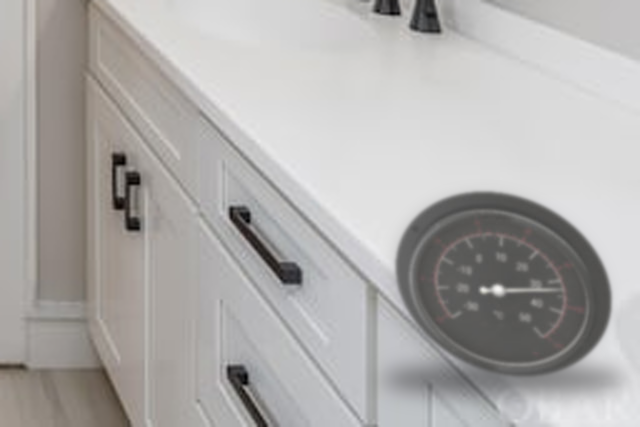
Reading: 32.5
